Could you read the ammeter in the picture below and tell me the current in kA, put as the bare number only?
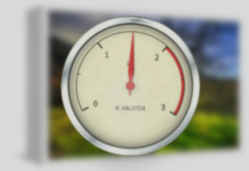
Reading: 1.5
